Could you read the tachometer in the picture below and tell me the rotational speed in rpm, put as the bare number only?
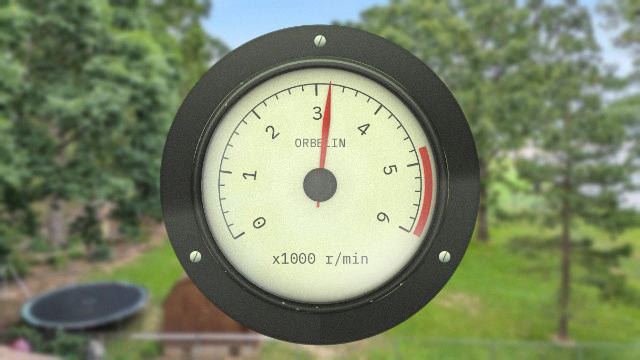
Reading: 3200
